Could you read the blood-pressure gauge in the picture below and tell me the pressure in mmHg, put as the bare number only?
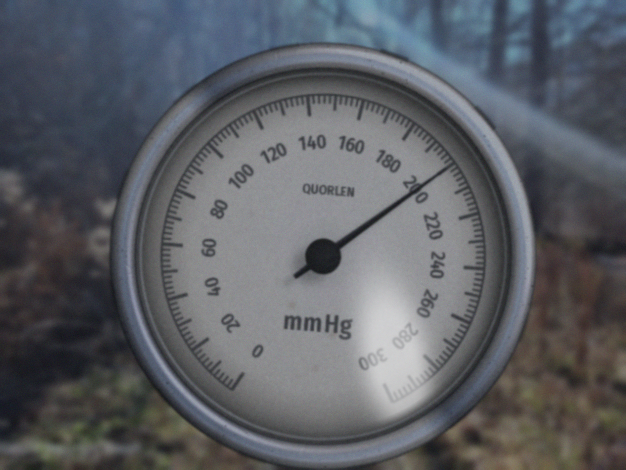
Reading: 200
